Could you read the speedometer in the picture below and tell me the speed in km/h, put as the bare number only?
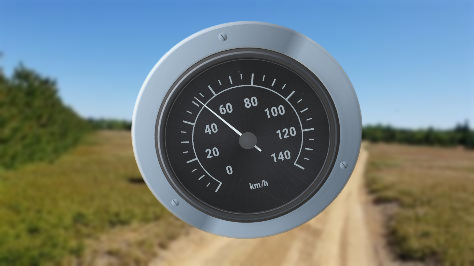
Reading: 52.5
